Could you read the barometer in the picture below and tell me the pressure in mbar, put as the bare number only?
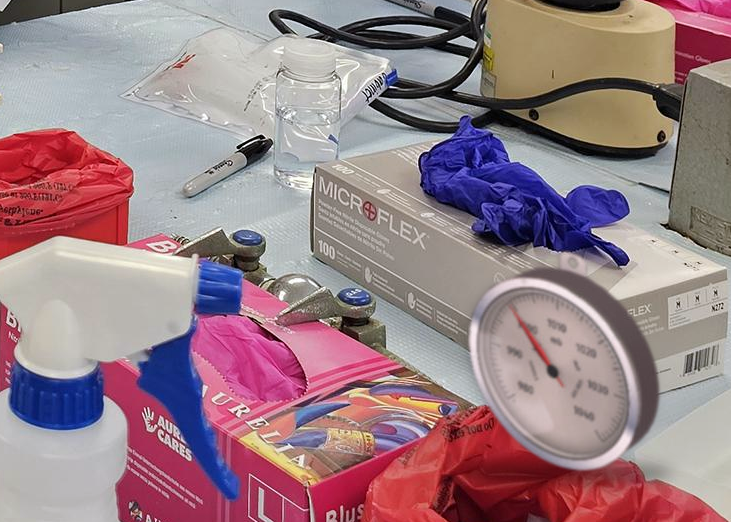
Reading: 1000
